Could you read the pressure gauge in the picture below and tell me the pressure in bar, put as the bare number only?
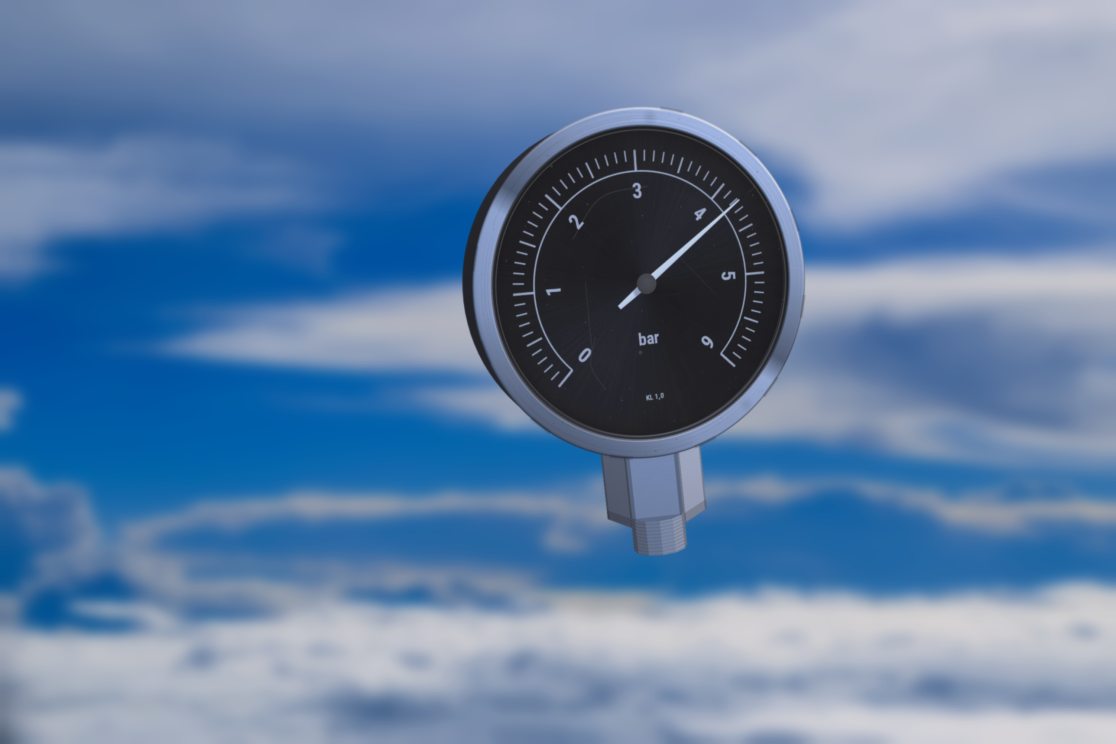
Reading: 4.2
